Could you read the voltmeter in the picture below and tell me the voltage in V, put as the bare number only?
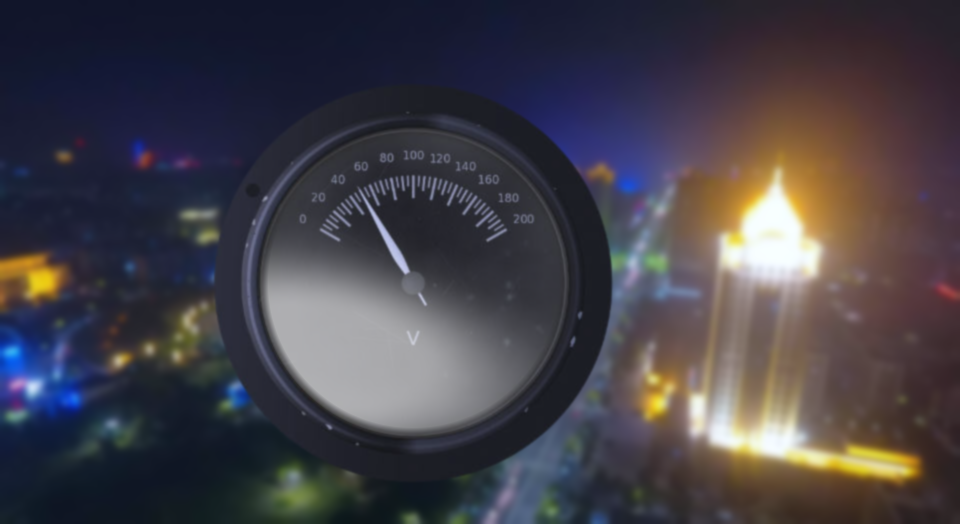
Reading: 50
